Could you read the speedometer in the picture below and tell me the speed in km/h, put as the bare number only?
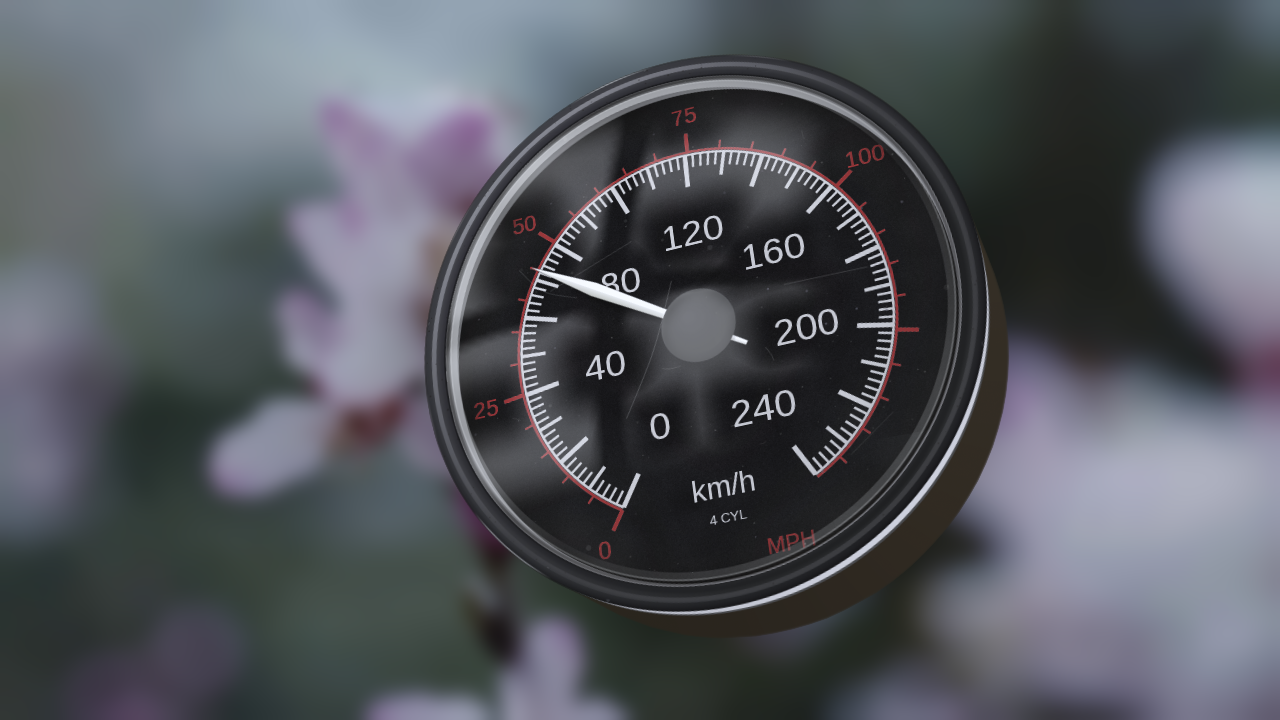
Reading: 72
